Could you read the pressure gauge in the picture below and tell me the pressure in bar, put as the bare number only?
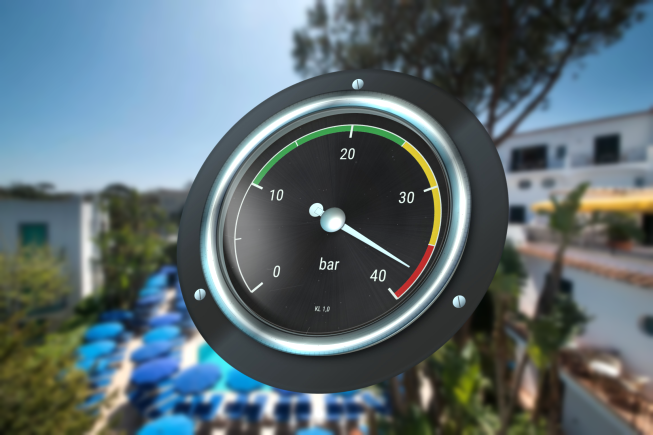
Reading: 37.5
